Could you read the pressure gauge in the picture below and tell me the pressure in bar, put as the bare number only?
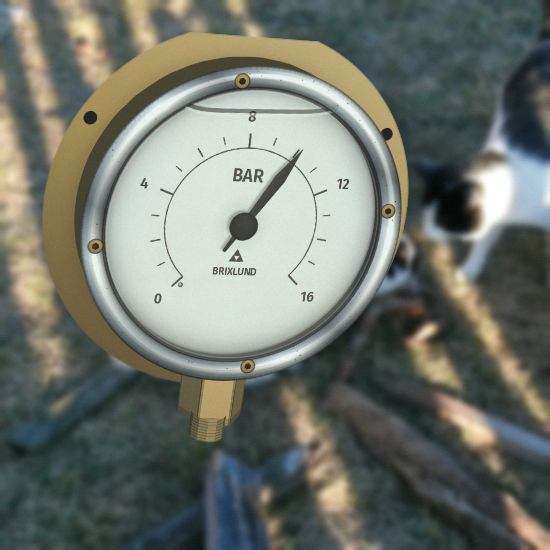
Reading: 10
